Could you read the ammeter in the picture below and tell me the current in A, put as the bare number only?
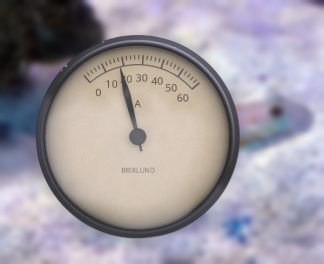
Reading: 18
